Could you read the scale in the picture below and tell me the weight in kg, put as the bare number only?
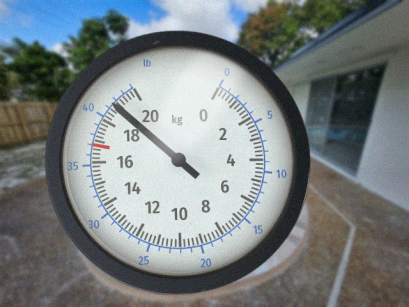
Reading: 18.8
